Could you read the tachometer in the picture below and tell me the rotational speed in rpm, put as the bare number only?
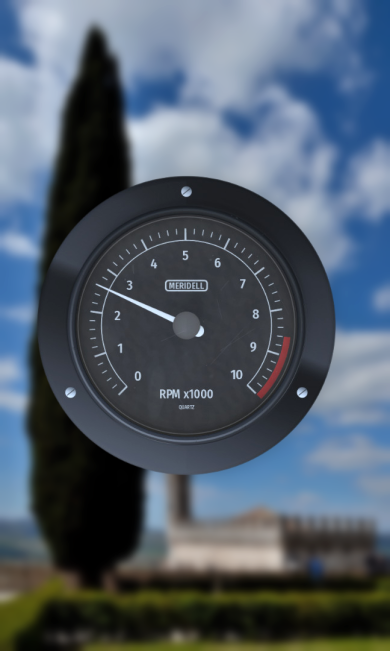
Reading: 2600
